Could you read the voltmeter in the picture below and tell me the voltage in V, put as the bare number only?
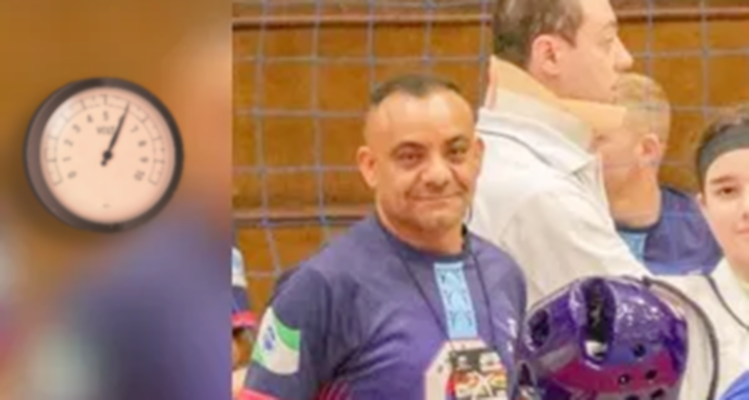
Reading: 6
